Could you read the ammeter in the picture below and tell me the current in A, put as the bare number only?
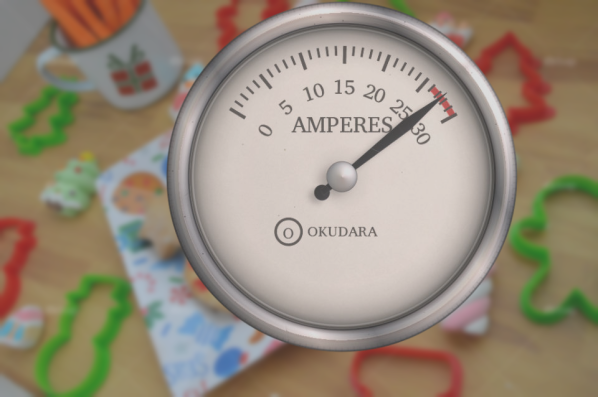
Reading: 27.5
